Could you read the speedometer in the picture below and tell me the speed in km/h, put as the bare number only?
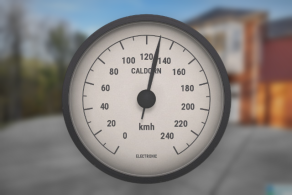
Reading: 130
